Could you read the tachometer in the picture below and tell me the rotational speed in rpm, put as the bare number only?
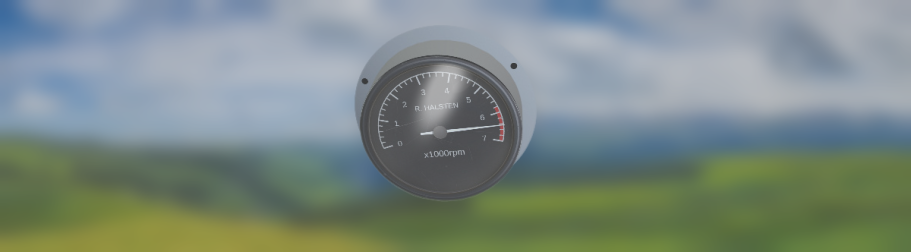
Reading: 6400
